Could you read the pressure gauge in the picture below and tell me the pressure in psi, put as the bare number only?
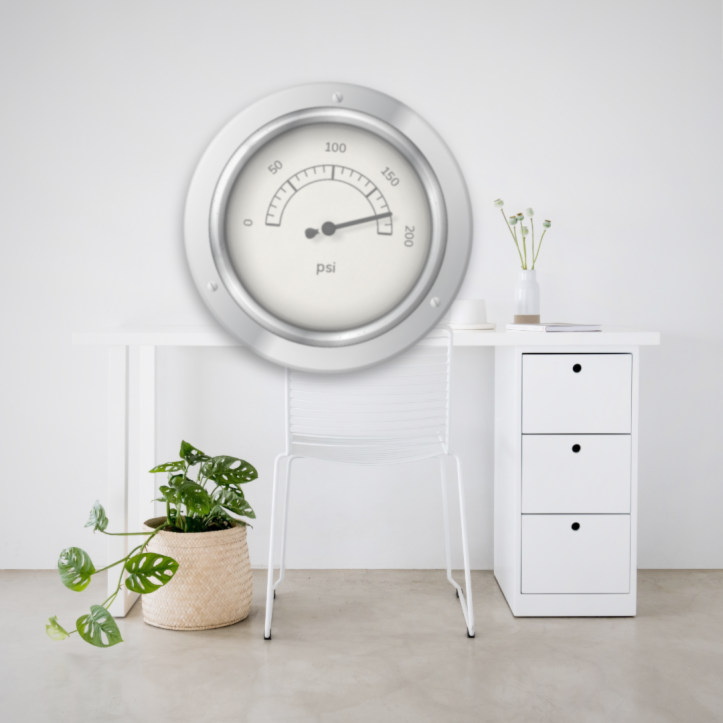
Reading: 180
